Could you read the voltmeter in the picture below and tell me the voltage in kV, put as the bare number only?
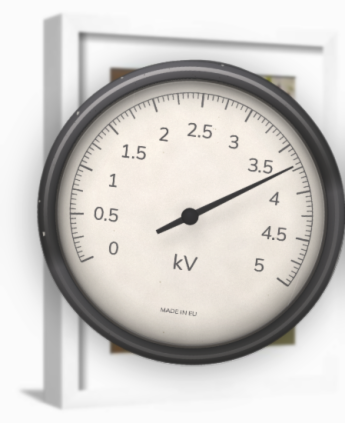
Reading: 3.7
